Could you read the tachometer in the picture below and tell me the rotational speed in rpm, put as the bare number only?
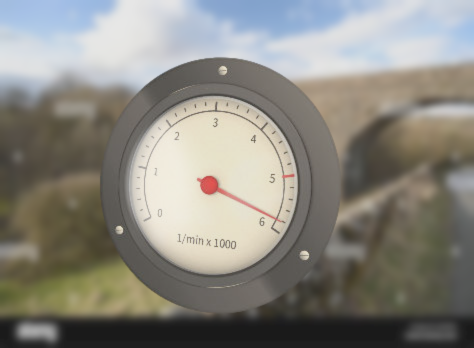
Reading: 5800
